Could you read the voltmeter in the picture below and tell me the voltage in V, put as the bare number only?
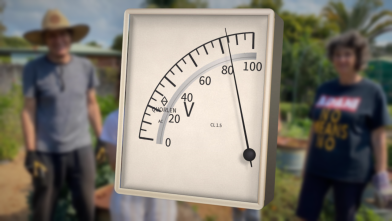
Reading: 85
